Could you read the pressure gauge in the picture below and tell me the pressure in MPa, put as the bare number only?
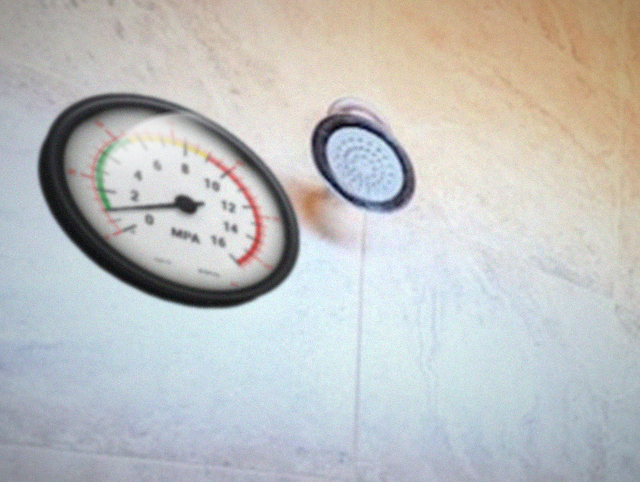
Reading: 1
